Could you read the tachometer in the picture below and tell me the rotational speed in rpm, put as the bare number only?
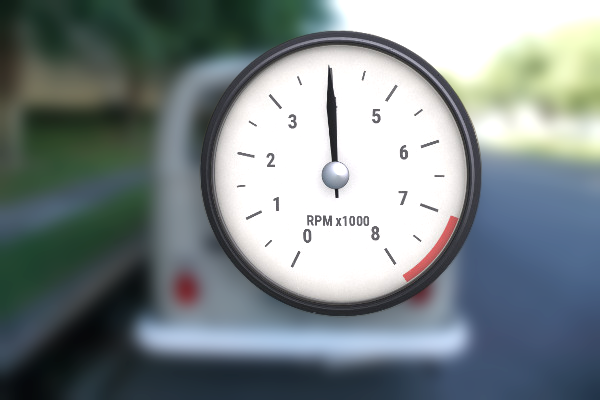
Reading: 4000
